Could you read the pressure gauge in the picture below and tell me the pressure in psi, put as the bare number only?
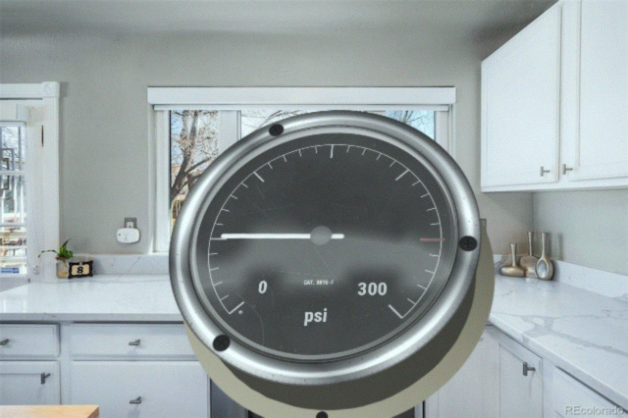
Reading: 50
